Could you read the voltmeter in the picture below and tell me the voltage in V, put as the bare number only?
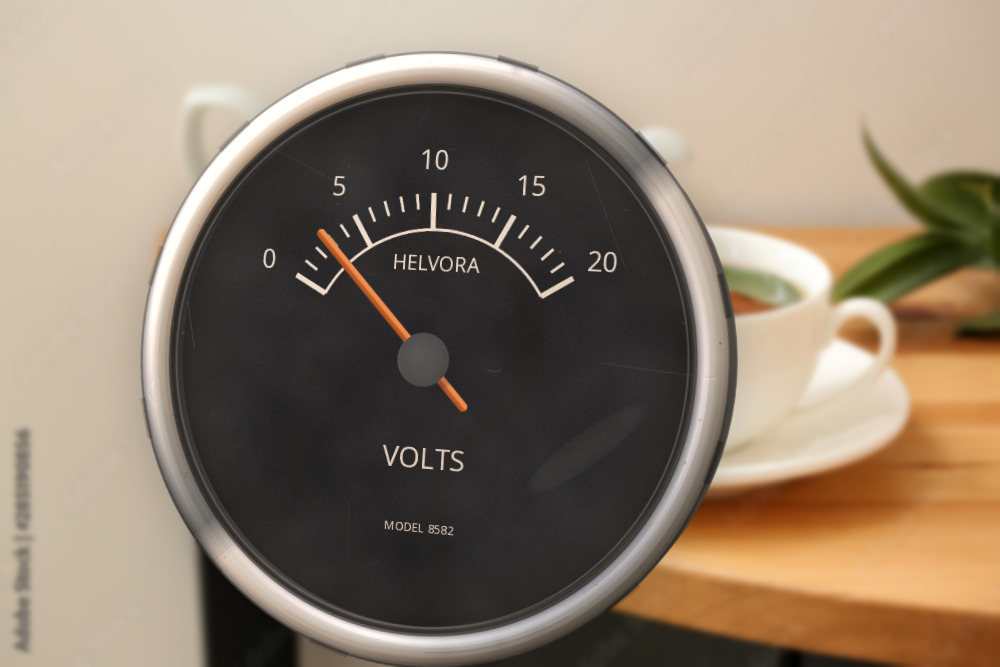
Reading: 3
